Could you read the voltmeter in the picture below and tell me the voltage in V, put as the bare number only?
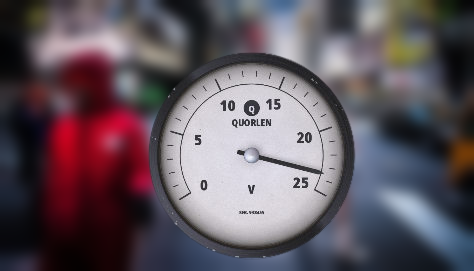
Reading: 23.5
